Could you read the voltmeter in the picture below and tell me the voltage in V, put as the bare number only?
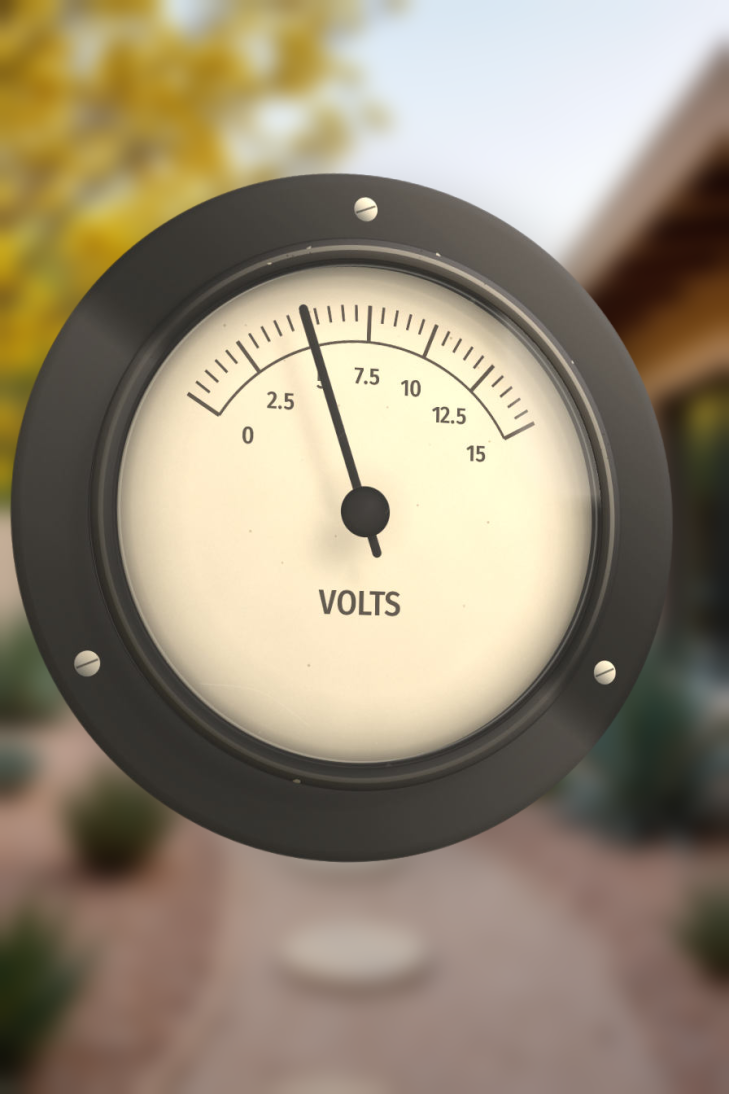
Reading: 5
